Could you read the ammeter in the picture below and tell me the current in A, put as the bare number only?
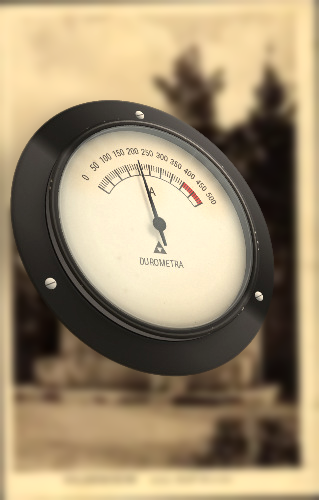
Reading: 200
